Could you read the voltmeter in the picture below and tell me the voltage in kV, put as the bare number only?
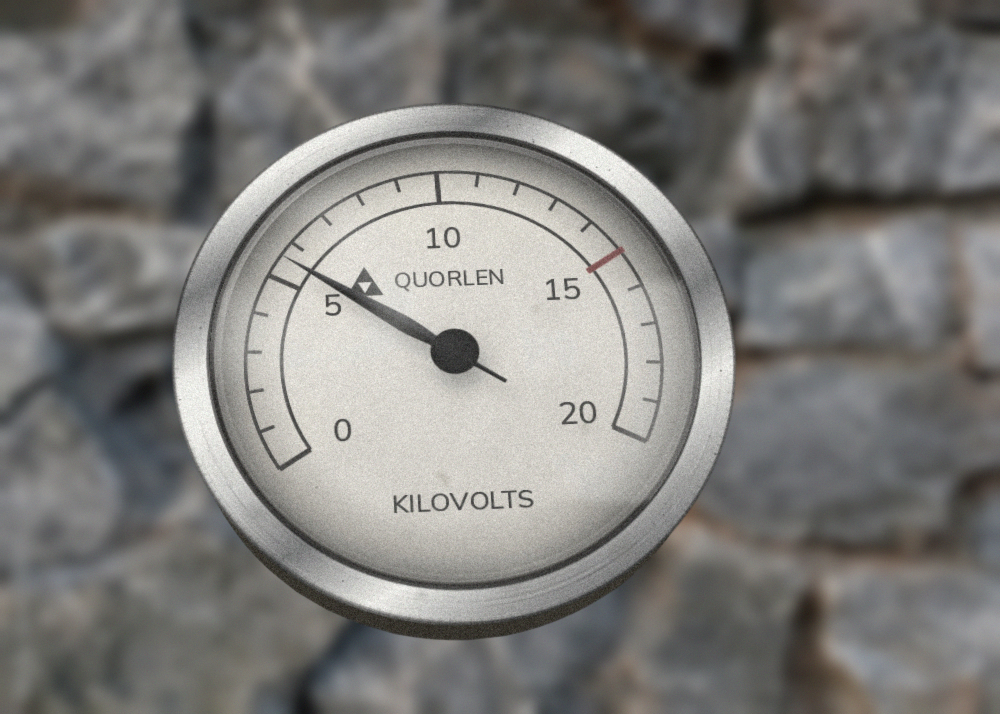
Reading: 5.5
